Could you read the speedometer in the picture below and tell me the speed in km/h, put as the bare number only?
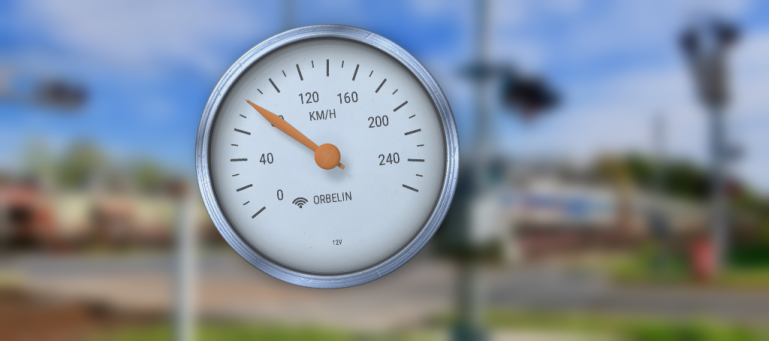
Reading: 80
